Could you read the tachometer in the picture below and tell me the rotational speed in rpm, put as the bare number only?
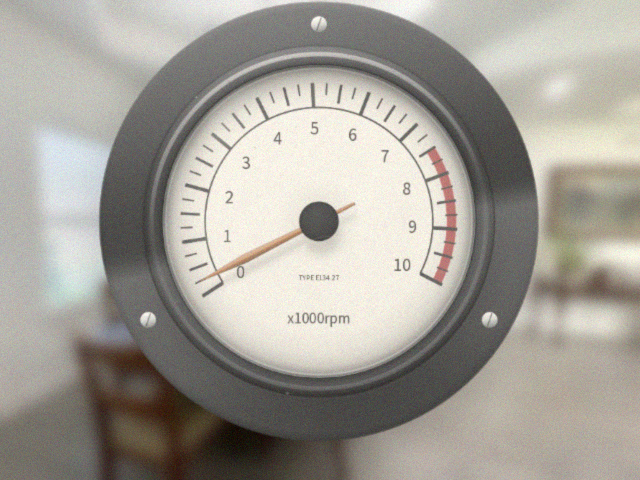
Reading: 250
